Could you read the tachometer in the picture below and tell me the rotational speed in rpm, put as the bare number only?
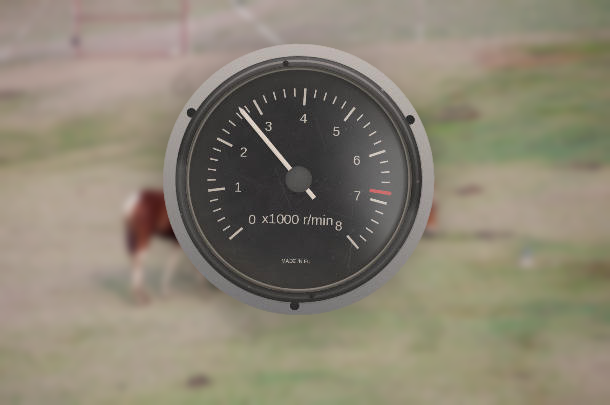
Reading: 2700
